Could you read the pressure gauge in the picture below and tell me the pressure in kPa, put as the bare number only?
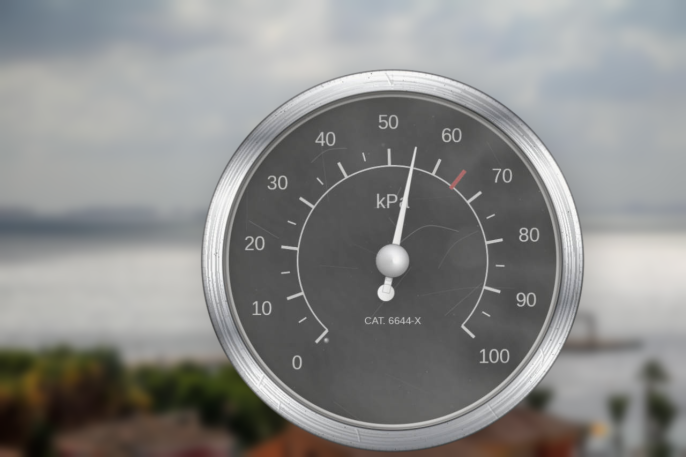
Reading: 55
